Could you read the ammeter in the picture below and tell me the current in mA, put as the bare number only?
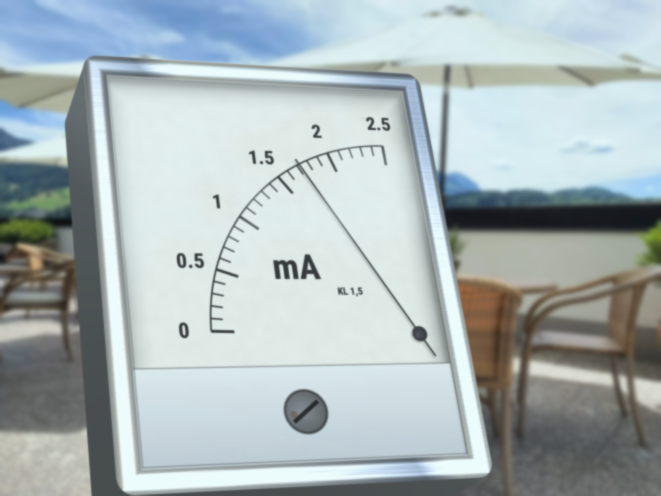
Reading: 1.7
